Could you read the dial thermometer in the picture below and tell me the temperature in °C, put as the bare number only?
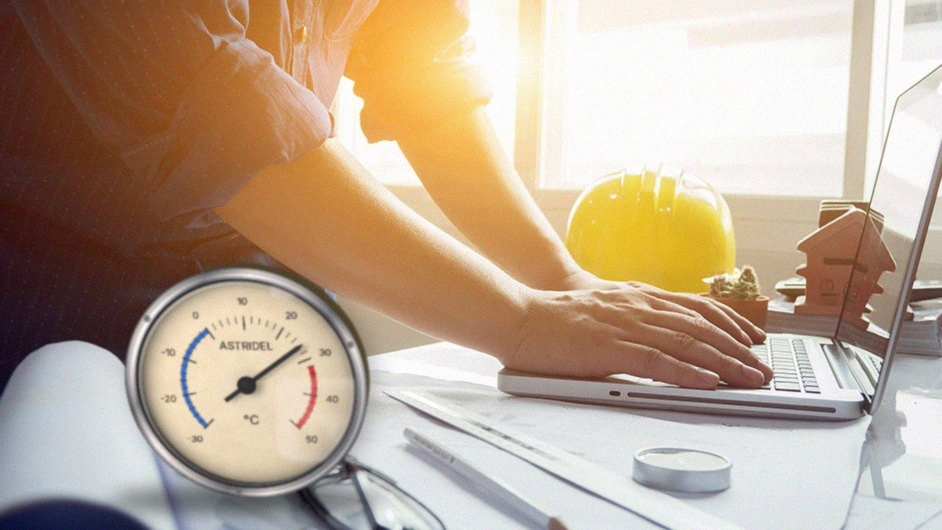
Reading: 26
